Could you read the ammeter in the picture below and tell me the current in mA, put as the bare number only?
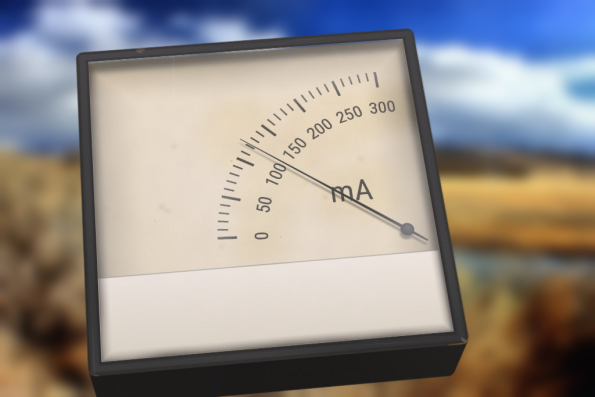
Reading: 120
